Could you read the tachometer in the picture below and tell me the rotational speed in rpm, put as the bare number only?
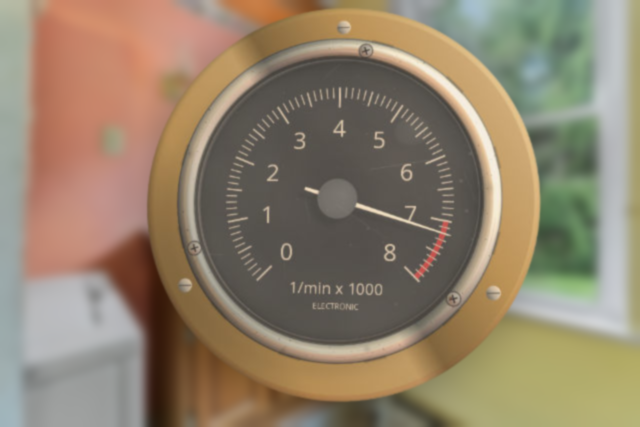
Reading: 7200
